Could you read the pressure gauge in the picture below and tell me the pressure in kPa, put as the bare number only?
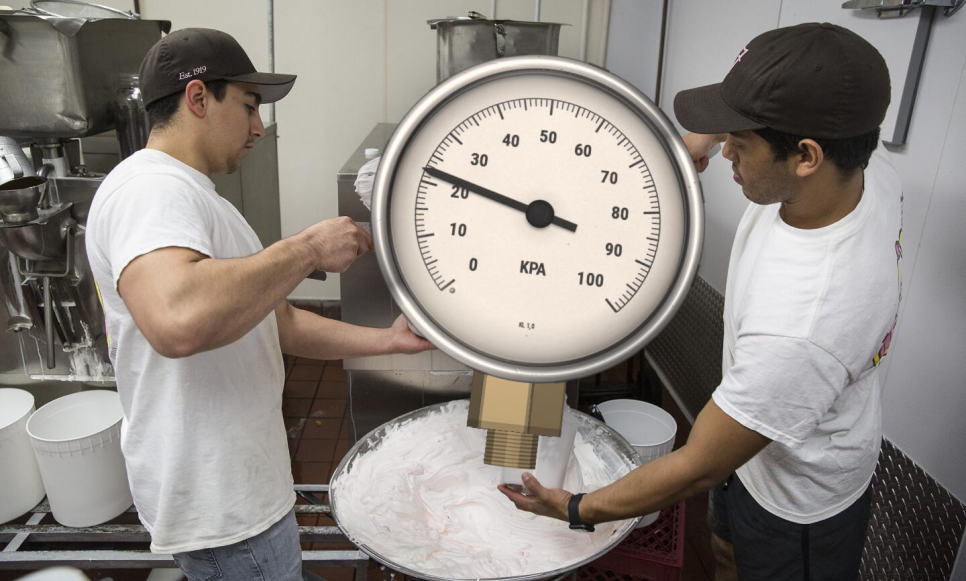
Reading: 22
